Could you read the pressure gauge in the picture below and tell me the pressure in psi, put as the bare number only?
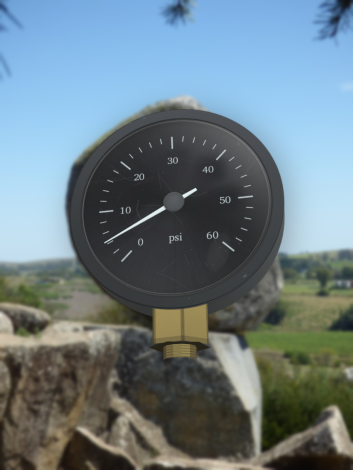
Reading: 4
